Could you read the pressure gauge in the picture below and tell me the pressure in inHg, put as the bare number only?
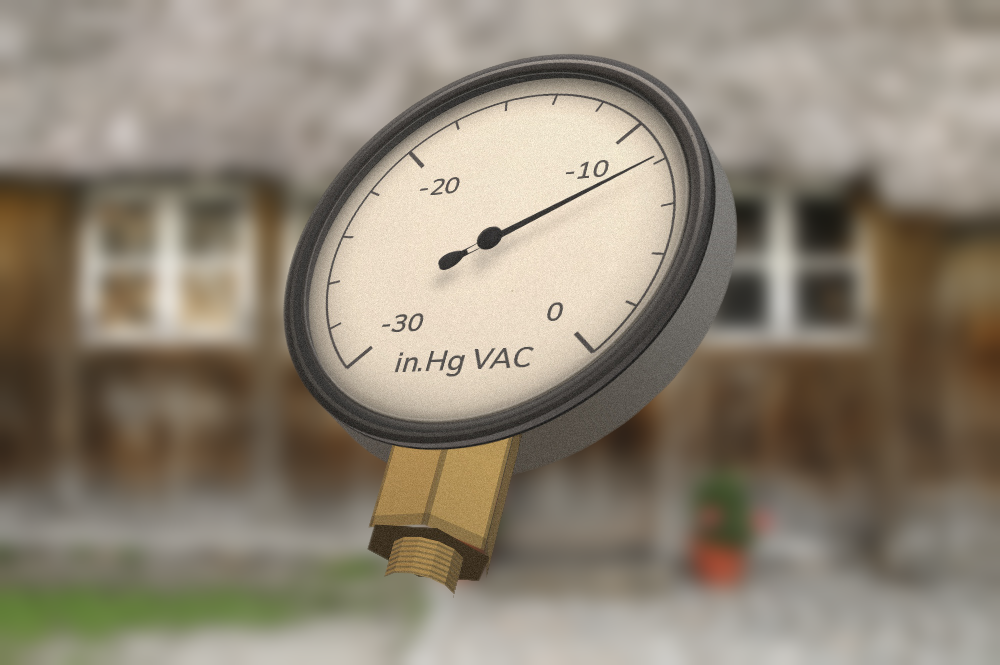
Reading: -8
